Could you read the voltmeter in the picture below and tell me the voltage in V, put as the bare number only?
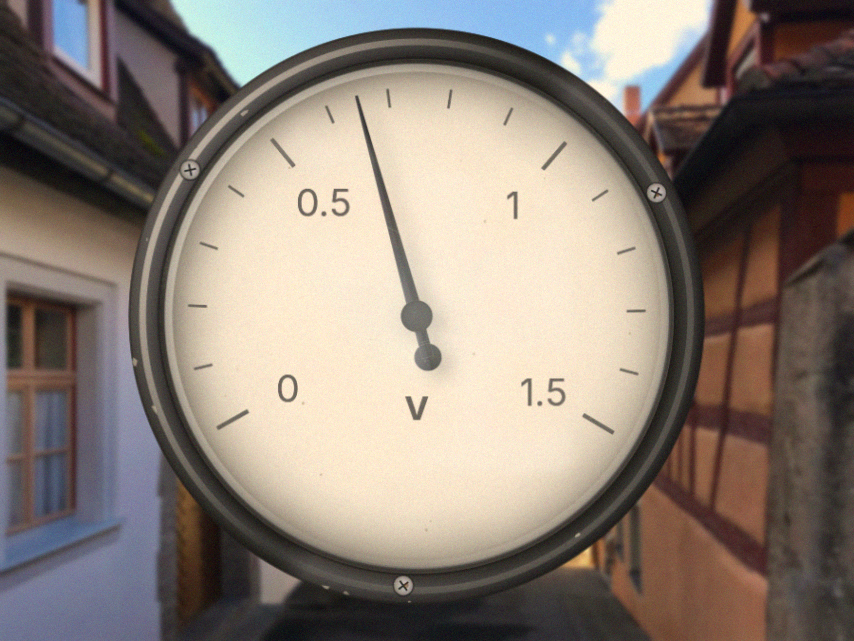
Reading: 0.65
